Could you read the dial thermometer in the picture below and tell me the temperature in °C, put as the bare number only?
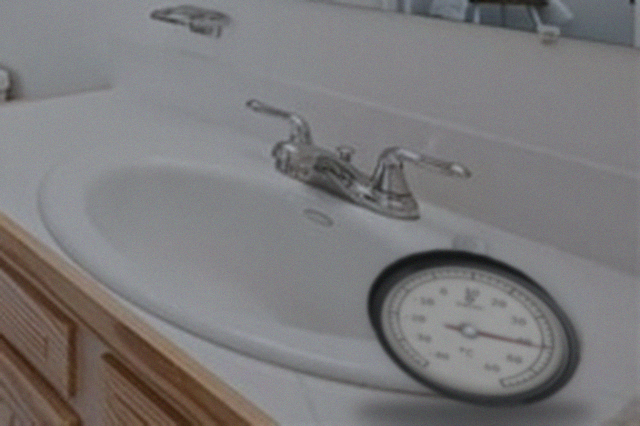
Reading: 40
